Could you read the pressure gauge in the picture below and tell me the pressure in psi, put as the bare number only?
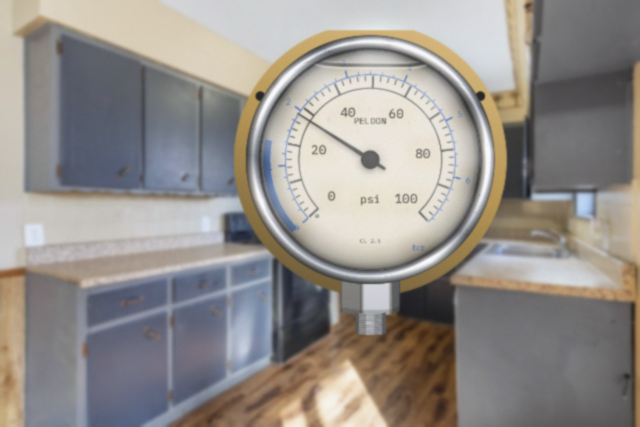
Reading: 28
